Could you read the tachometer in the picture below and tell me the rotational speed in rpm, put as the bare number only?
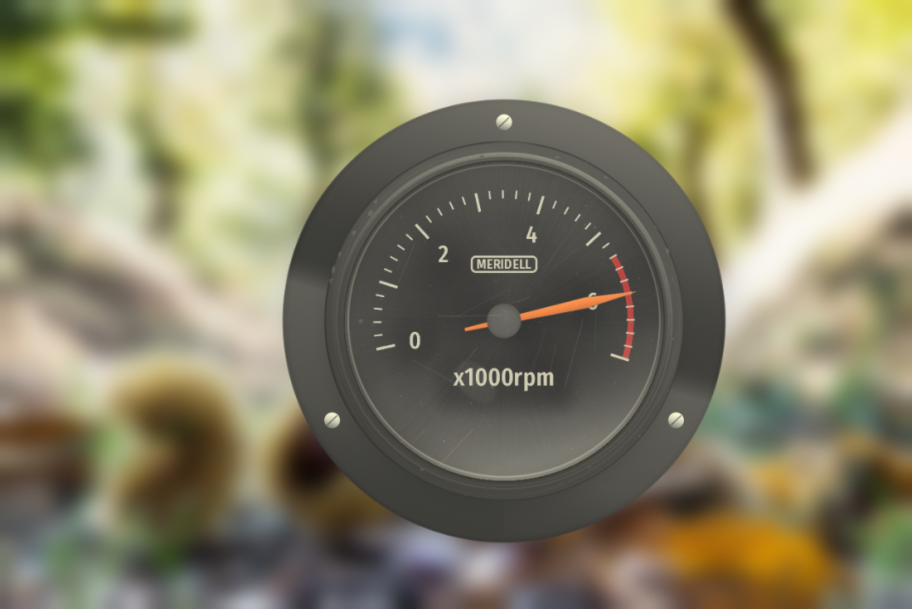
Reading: 6000
